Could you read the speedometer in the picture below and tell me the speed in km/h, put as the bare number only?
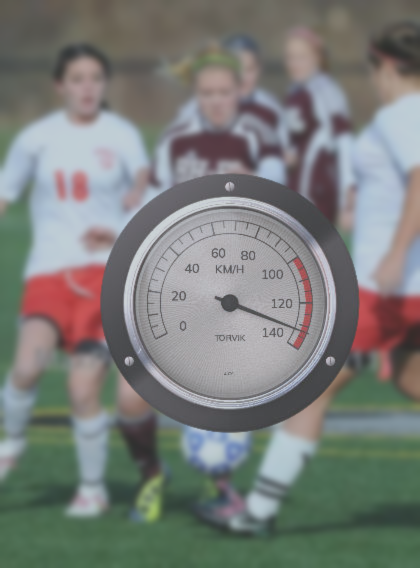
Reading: 132.5
